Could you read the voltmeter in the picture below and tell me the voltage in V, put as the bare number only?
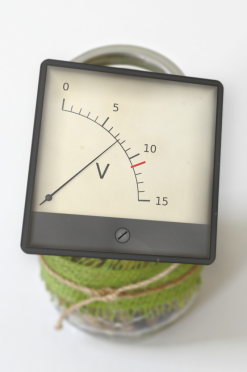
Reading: 7.5
